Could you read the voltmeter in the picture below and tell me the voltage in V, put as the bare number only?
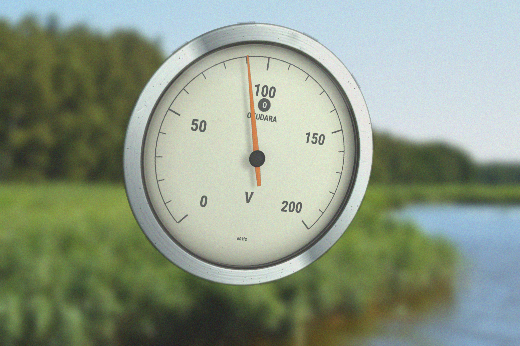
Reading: 90
